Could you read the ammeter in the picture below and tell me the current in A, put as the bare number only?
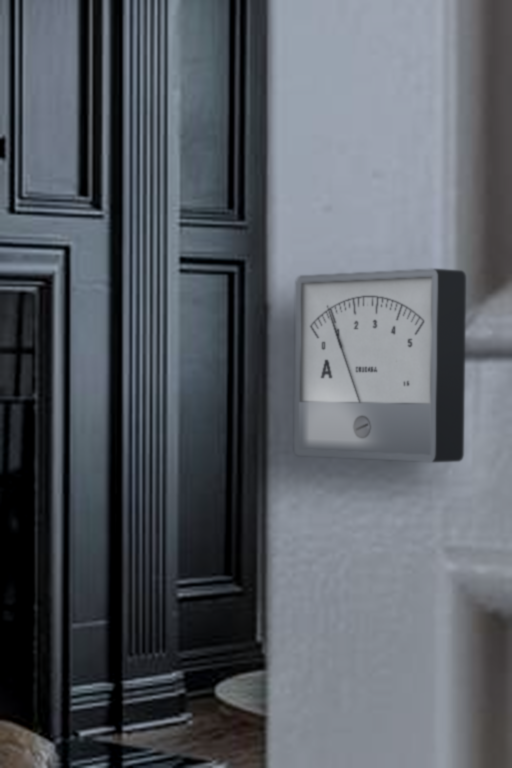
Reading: 1
